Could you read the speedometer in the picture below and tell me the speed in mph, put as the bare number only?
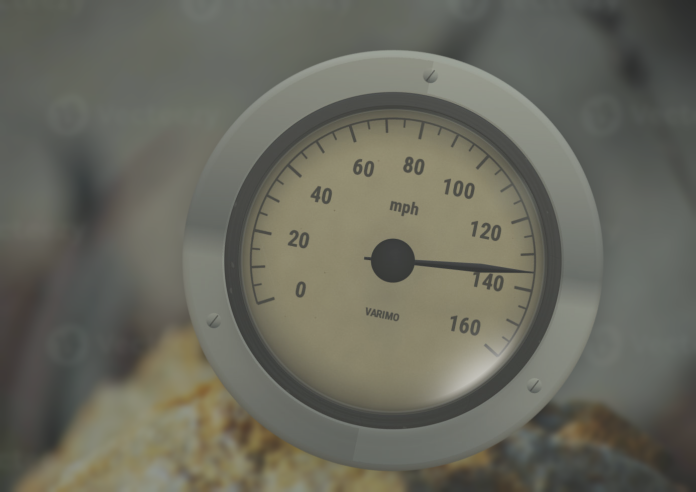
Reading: 135
